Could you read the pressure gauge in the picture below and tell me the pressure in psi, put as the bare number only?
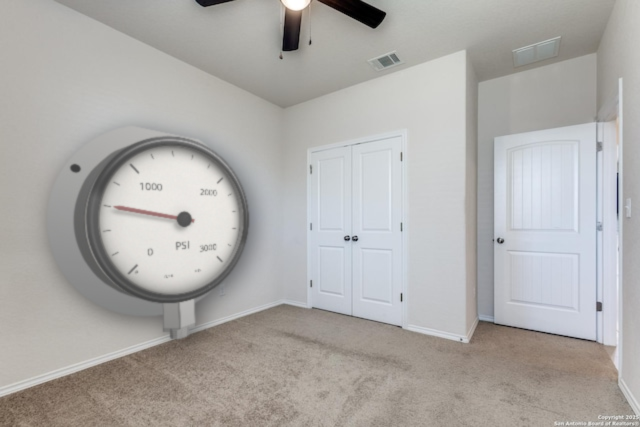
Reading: 600
